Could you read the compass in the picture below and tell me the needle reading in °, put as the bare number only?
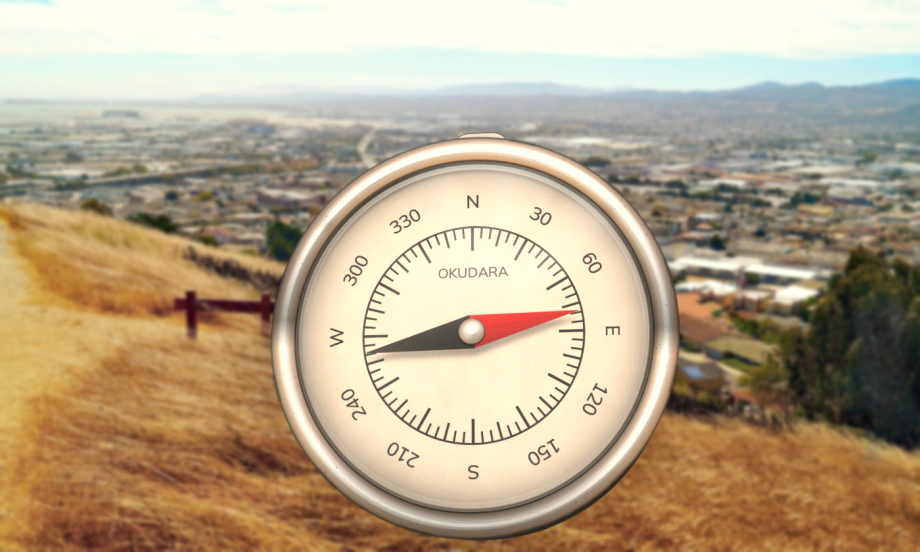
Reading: 80
